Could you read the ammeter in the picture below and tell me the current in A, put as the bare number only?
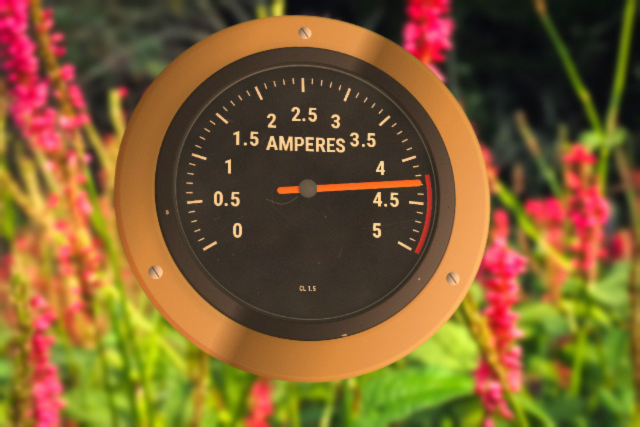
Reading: 4.3
